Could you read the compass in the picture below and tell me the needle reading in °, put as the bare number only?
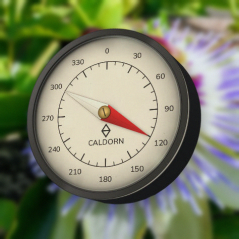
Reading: 120
